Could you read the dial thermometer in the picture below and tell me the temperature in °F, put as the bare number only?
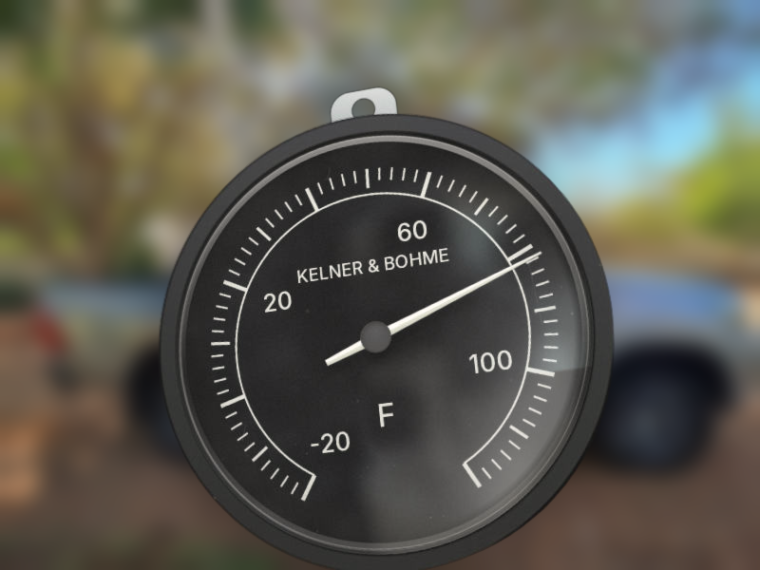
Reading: 82
